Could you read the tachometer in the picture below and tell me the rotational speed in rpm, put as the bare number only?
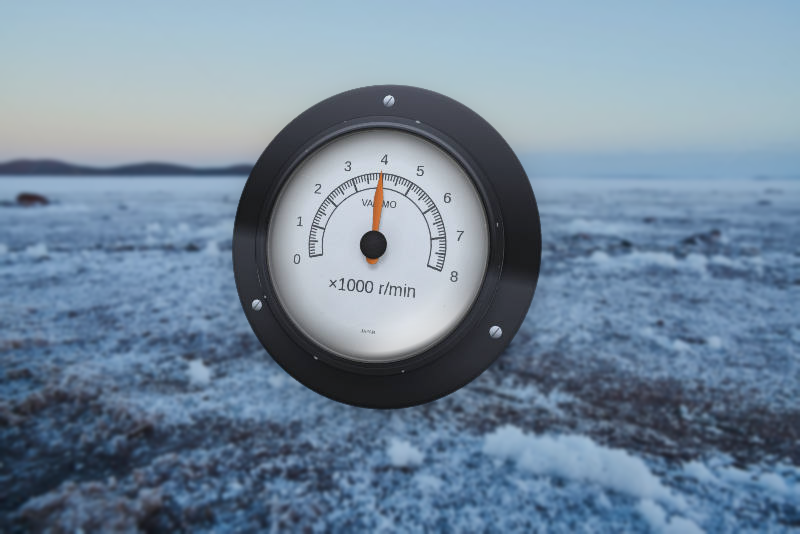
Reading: 4000
